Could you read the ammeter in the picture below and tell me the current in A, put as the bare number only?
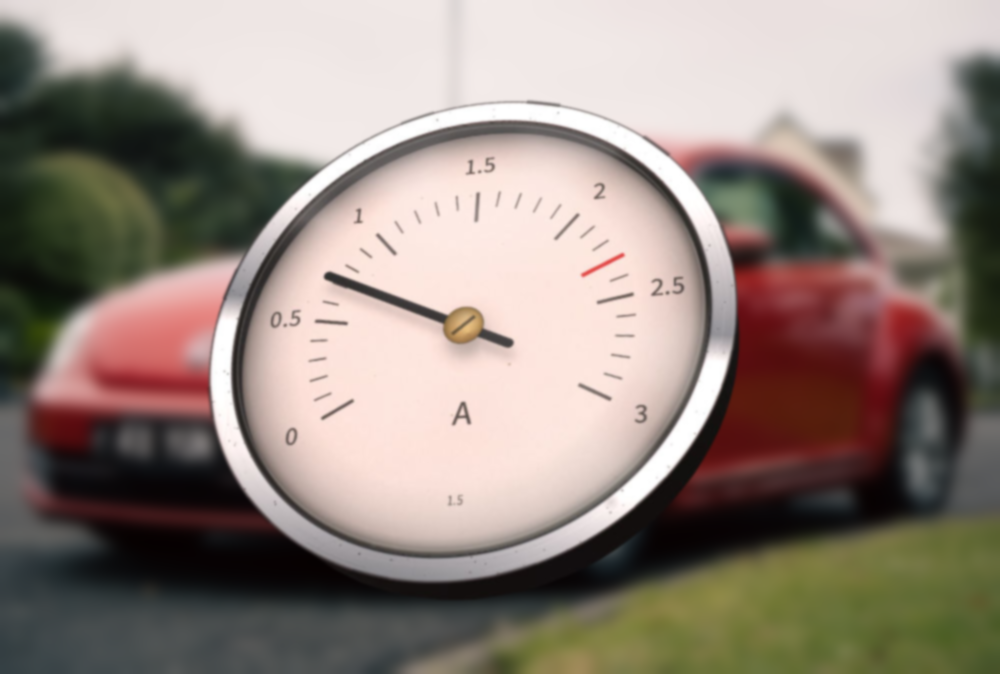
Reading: 0.7
